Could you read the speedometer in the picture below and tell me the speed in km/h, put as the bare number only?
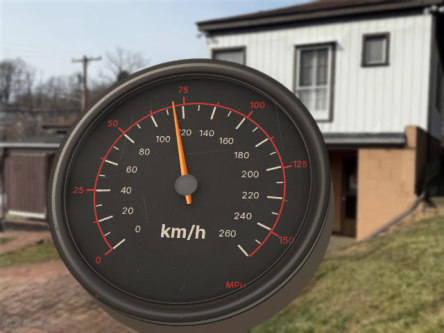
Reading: 115
